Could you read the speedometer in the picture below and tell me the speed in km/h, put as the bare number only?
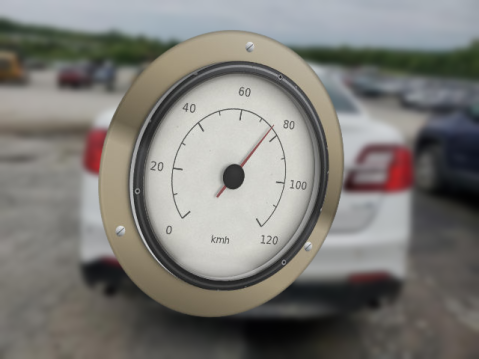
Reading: 75
